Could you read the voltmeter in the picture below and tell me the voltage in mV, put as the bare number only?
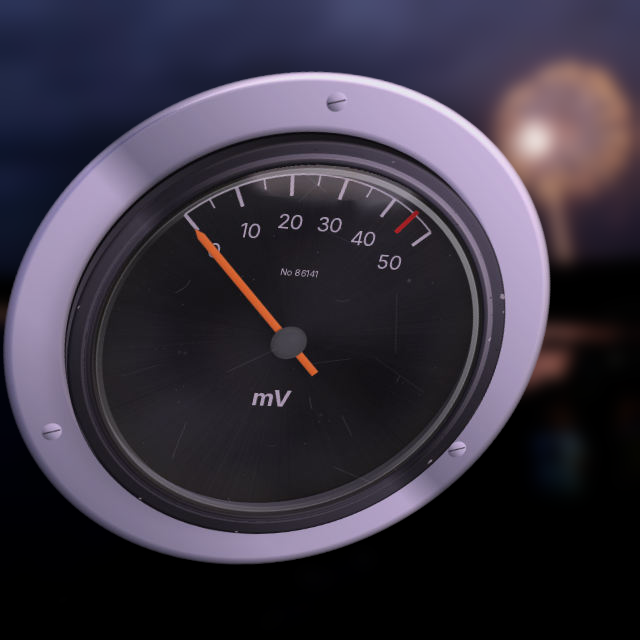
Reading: 0
